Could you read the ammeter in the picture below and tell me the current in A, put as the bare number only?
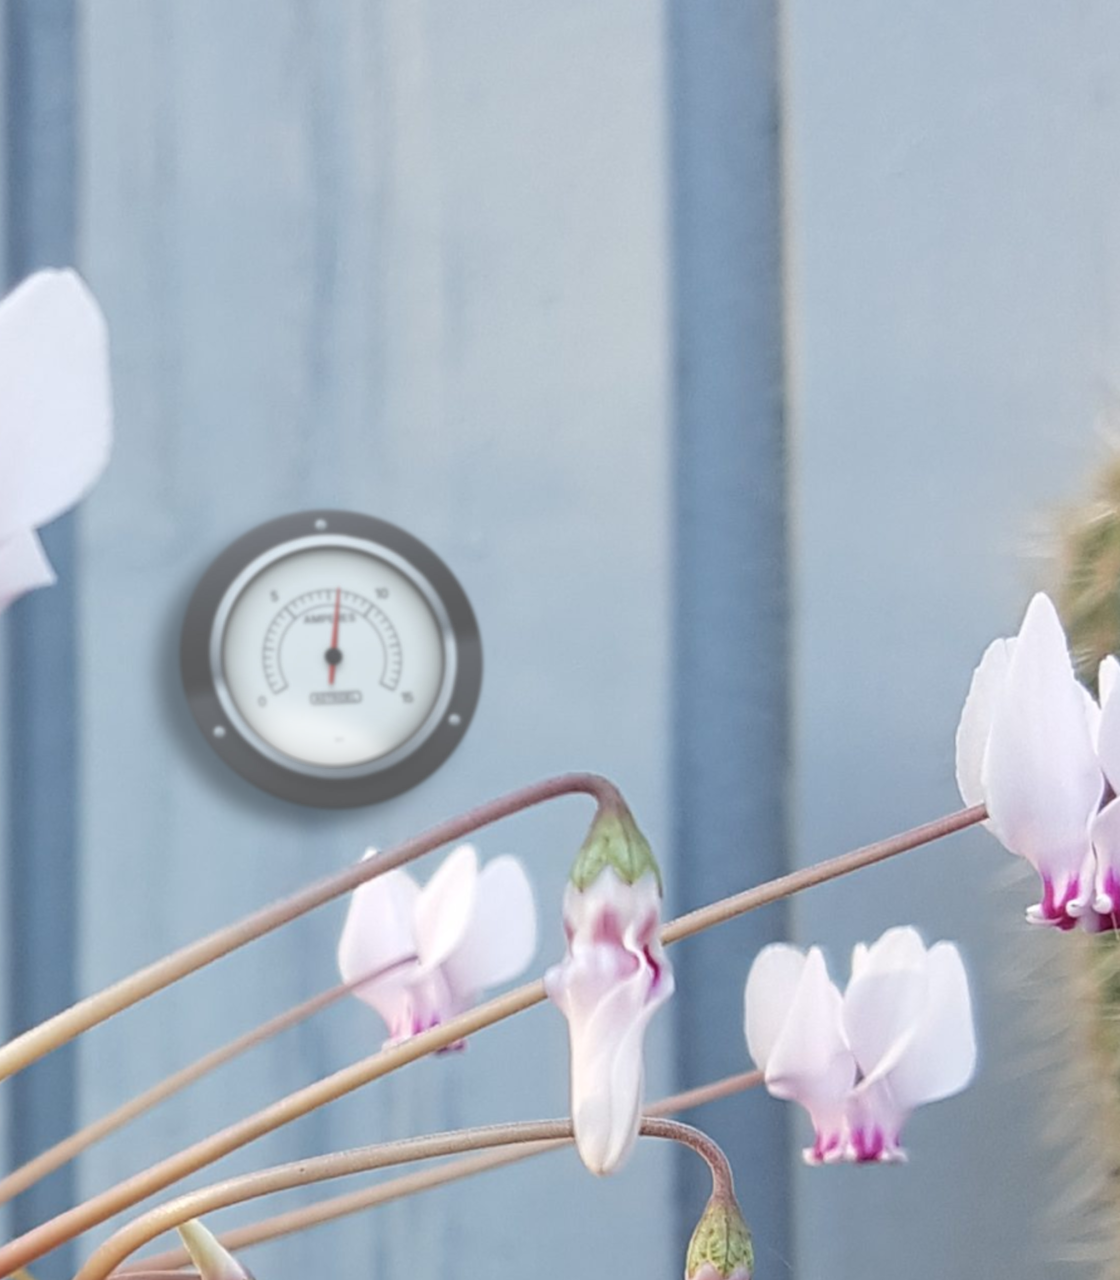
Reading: 8
